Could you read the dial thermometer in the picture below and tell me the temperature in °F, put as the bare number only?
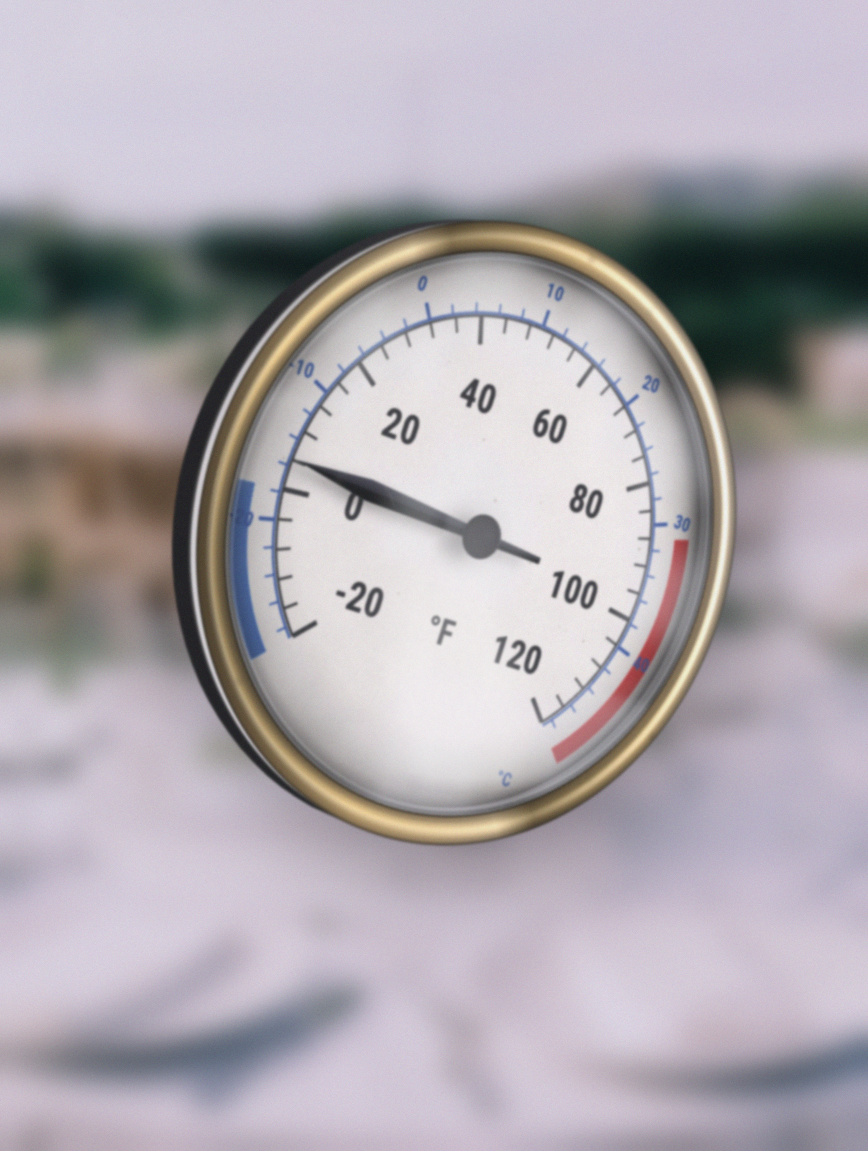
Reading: 4
